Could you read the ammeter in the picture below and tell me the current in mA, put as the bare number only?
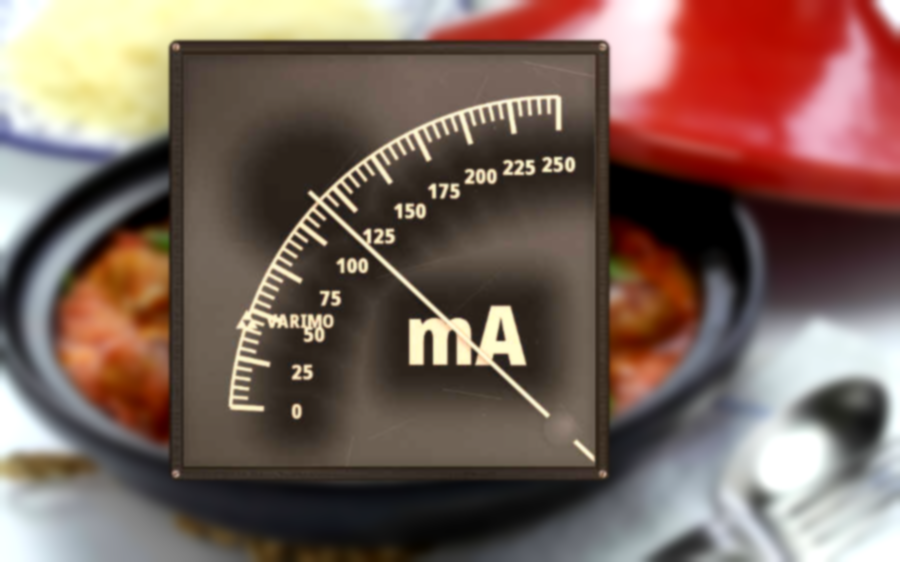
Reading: 115
